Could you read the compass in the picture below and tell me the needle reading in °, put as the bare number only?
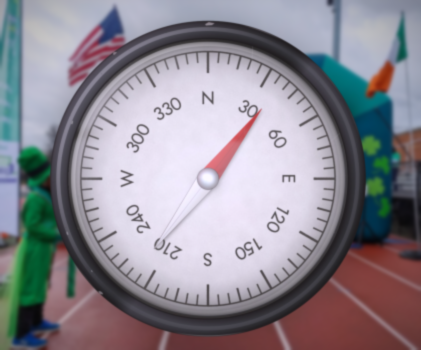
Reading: 37.5
